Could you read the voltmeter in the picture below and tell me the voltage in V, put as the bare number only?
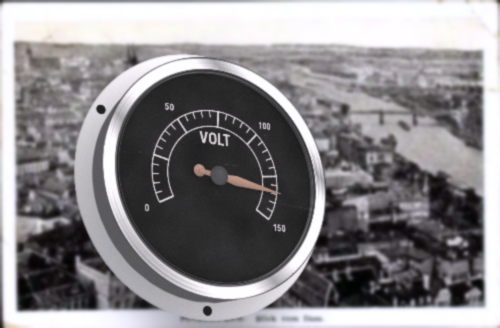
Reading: 135
